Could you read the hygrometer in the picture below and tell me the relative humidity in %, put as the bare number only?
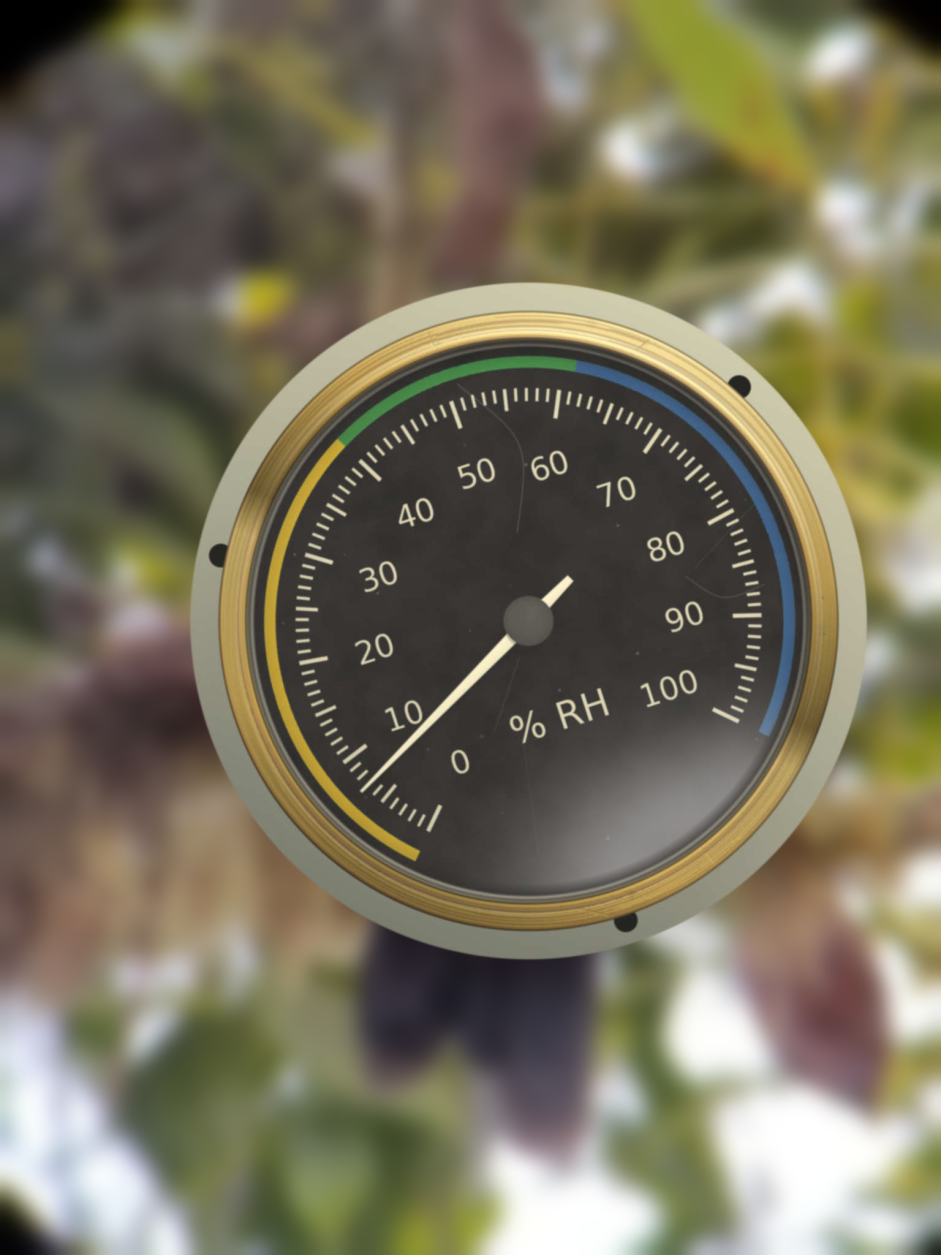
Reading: 7
